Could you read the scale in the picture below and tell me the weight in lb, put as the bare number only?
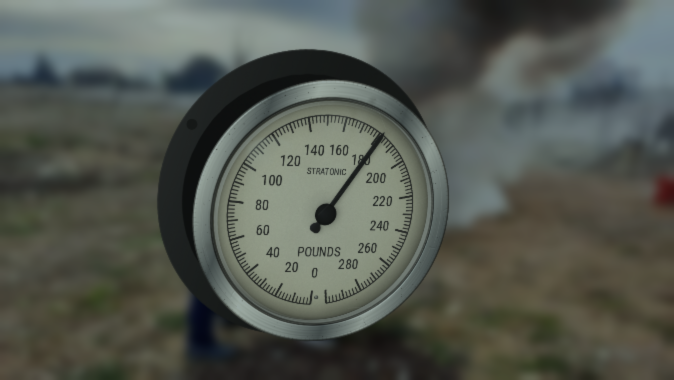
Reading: 180
